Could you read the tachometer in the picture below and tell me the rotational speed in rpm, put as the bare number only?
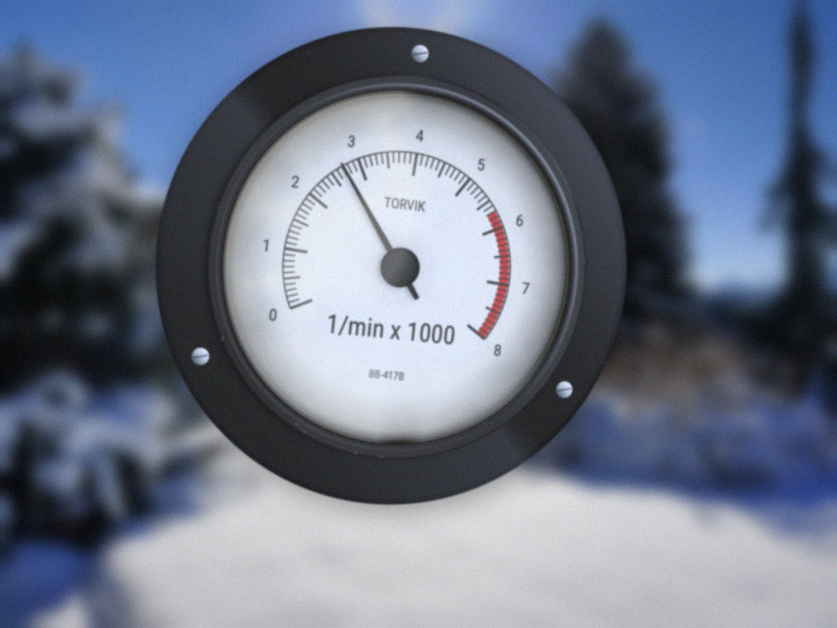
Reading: 2700
